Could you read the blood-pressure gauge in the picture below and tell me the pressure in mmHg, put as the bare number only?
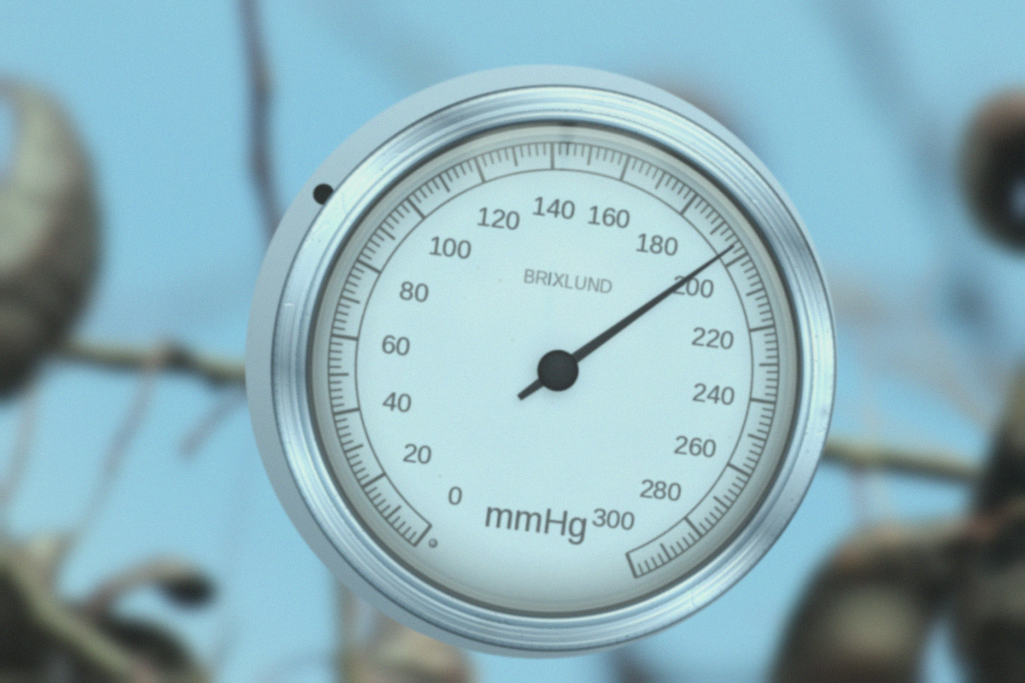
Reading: 196
